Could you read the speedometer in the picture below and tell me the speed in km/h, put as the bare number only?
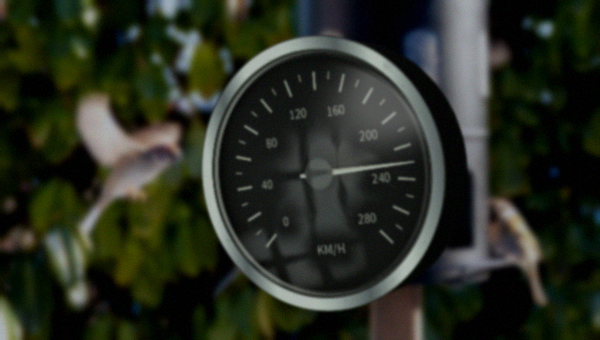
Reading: 230
